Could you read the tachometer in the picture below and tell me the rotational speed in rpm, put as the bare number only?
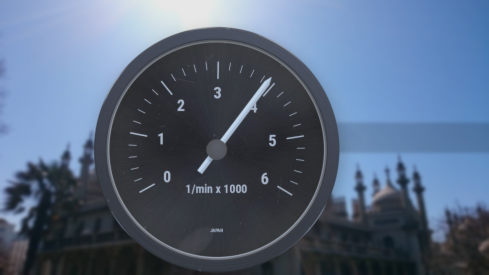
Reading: 3900
